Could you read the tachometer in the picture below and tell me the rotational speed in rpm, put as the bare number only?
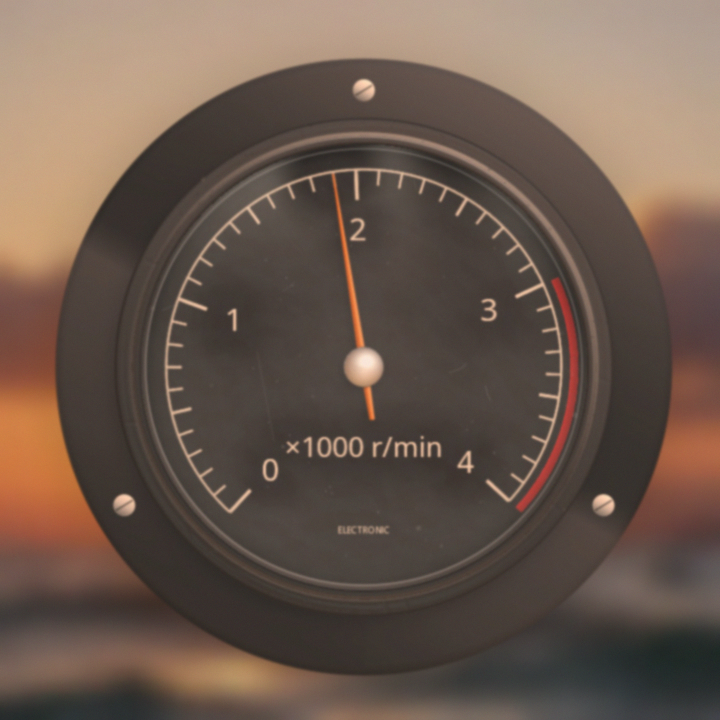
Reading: 1900
